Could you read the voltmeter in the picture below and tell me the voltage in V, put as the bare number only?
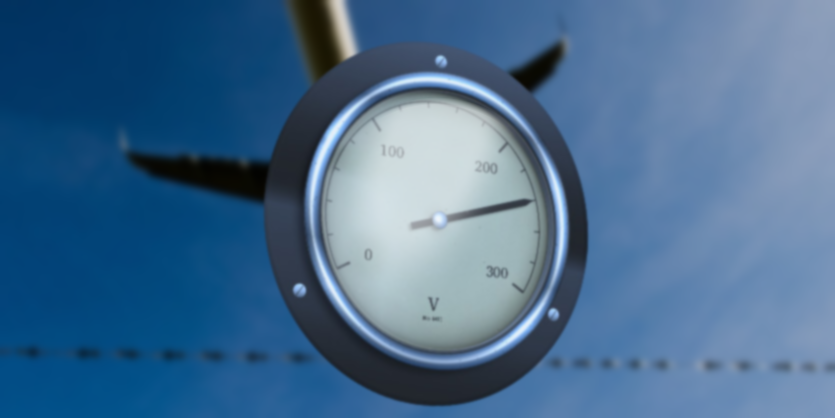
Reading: 240
